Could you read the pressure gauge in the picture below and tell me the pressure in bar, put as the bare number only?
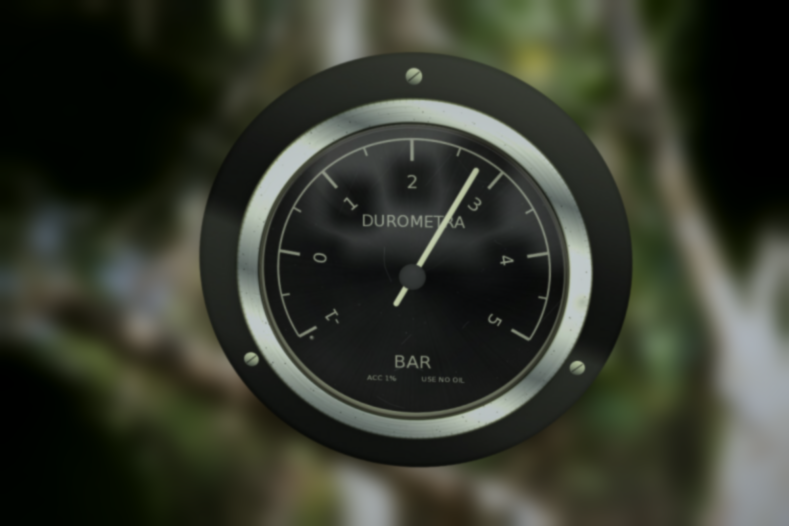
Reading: 2.75
